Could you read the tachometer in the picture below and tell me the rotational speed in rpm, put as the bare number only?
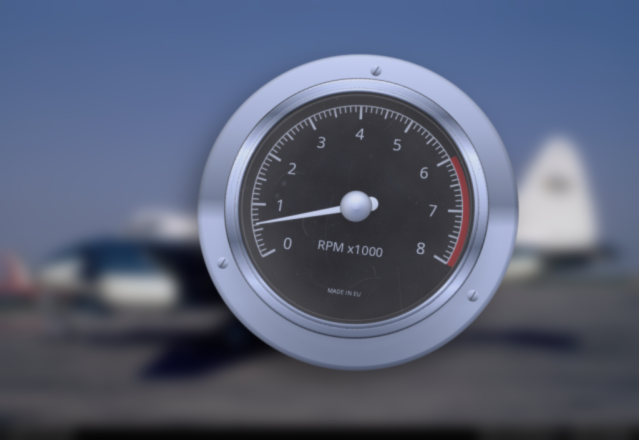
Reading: 600
